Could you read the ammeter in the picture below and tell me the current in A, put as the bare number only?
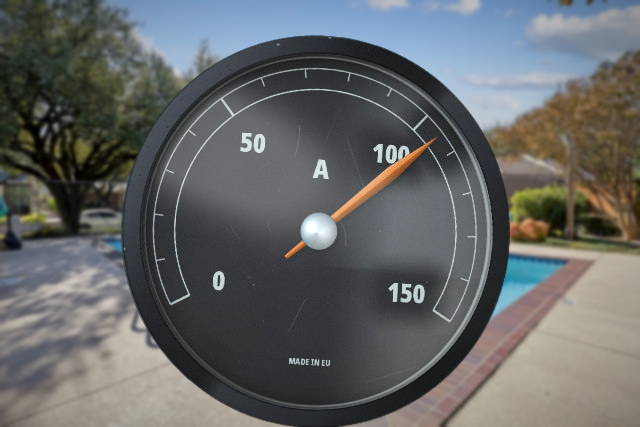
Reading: 105
